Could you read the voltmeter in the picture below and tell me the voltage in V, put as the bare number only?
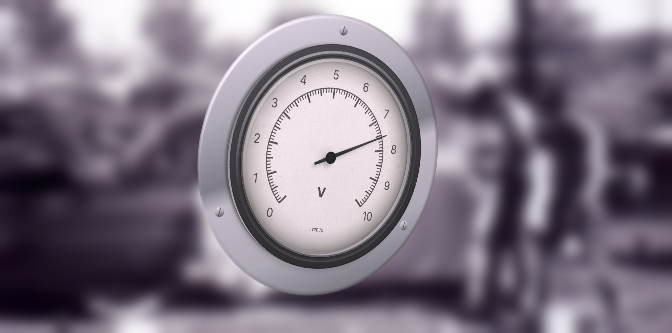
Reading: 7.5
